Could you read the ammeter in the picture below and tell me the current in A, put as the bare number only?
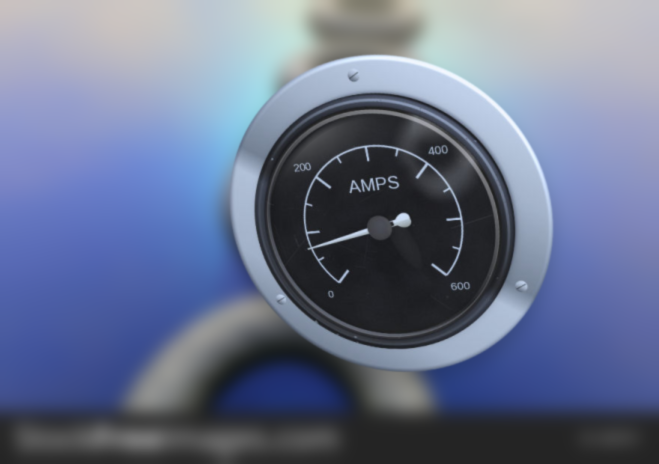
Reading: 75
